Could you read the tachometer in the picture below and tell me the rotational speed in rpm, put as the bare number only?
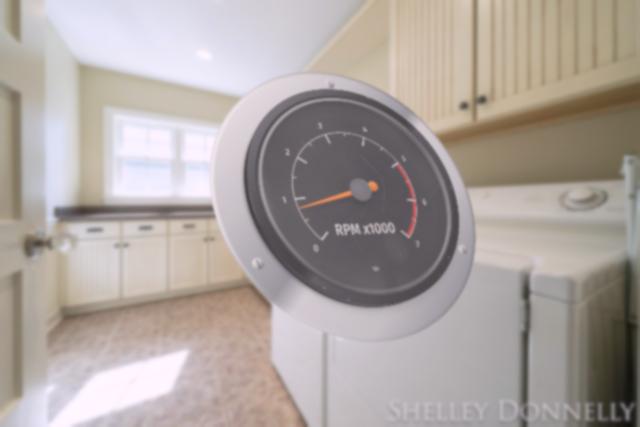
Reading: 750
